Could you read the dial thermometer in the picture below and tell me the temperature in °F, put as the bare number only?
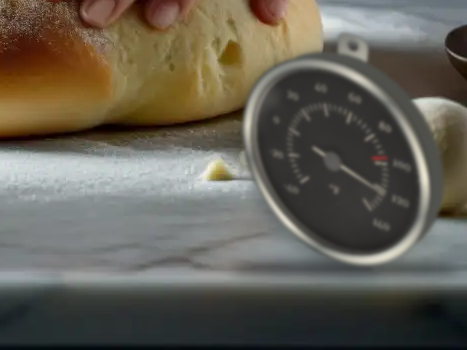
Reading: 120
